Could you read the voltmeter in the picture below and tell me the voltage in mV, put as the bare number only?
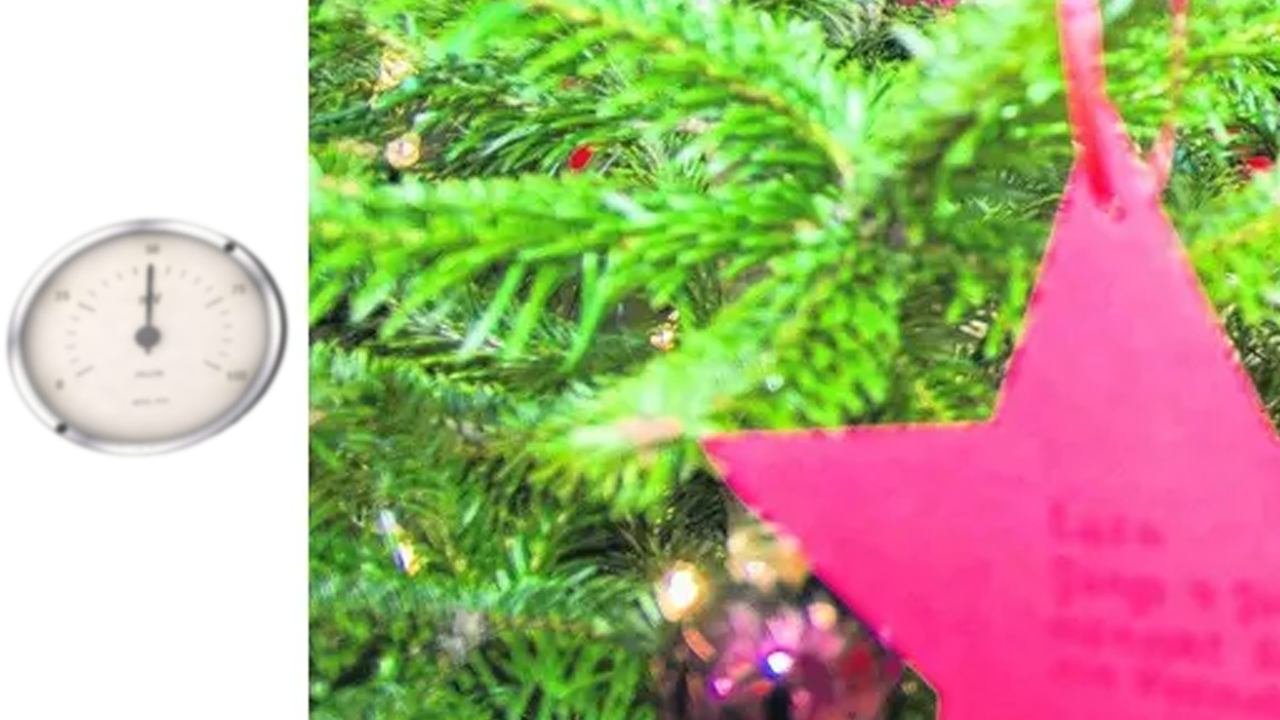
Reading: 50
